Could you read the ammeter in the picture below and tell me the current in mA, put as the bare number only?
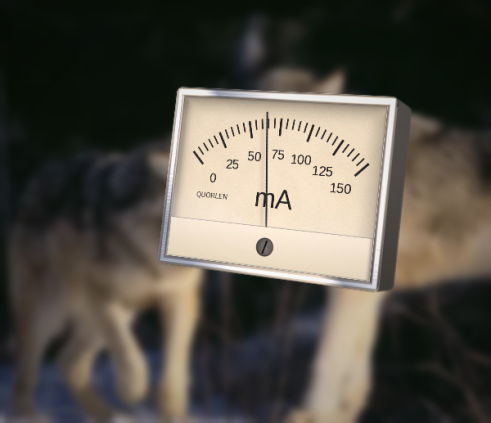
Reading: 65
